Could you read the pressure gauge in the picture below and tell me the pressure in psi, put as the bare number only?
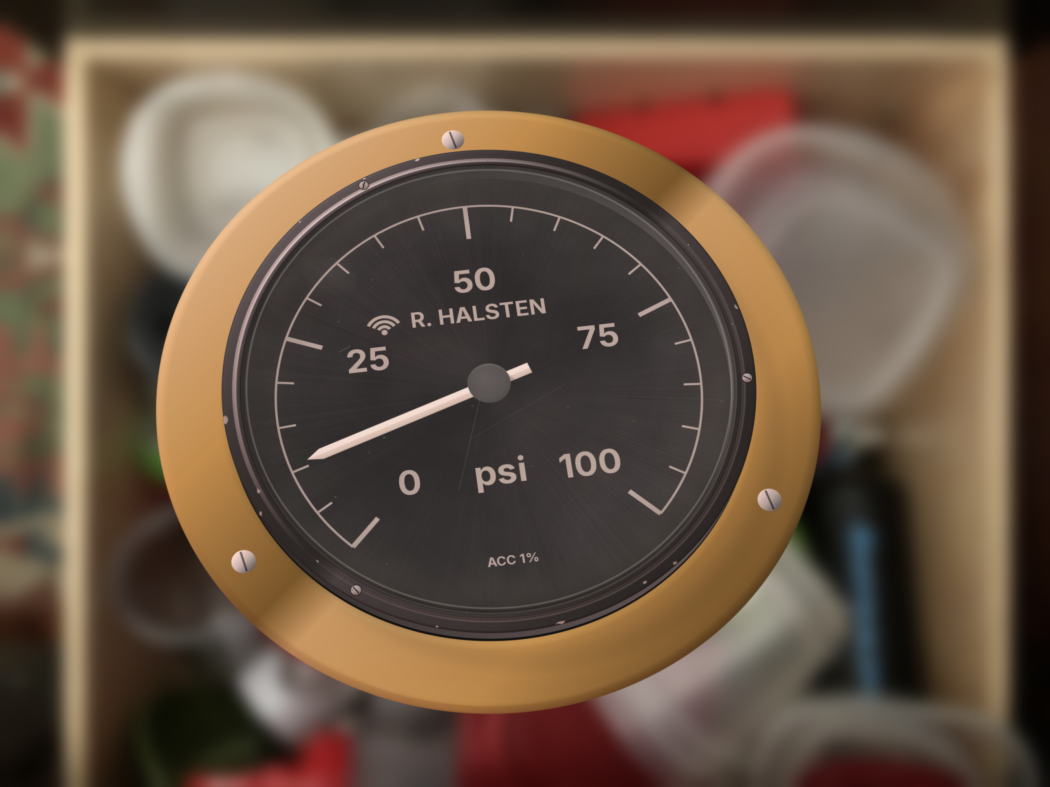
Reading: 10
